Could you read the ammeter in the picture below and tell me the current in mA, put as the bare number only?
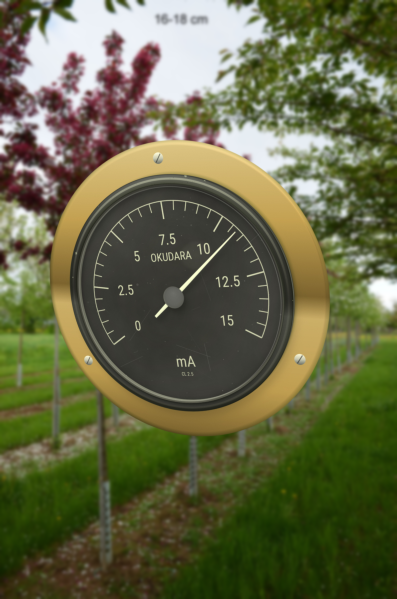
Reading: 10.75
